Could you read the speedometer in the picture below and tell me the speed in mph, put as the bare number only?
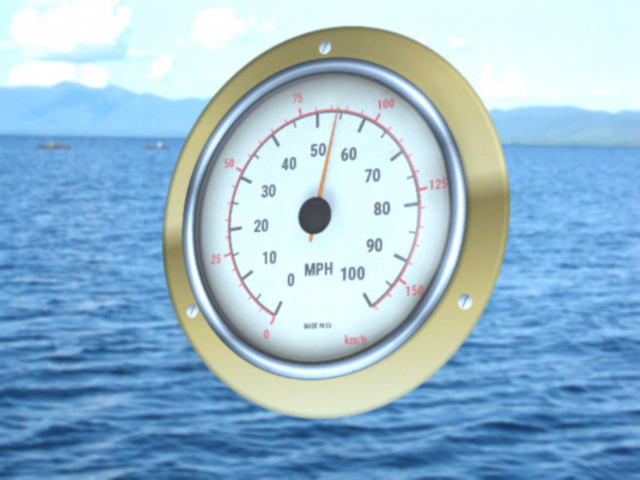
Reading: 55
